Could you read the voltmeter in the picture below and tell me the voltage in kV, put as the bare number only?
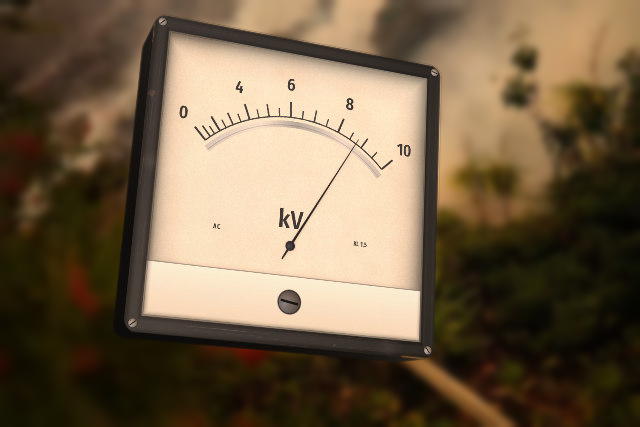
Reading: 8.75
